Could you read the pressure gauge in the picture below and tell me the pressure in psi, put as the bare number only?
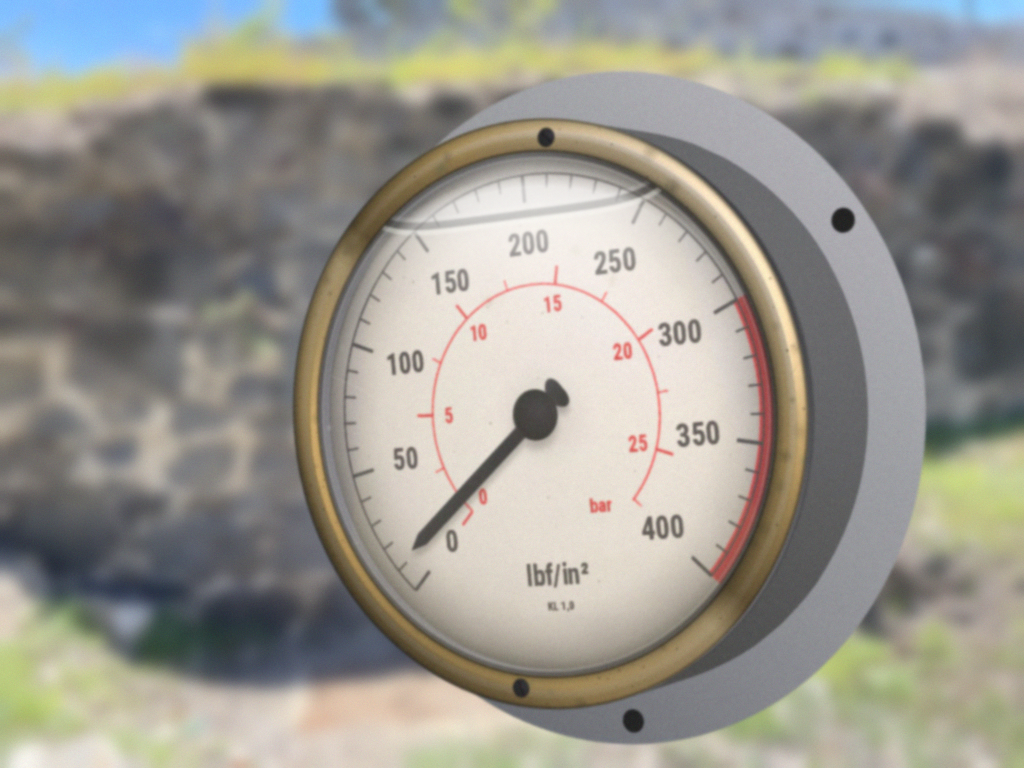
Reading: 10
